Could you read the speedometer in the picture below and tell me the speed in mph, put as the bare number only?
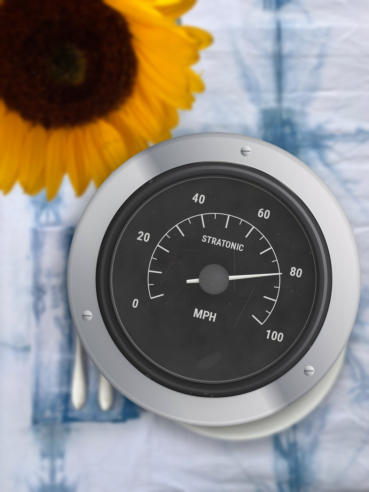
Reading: 80
